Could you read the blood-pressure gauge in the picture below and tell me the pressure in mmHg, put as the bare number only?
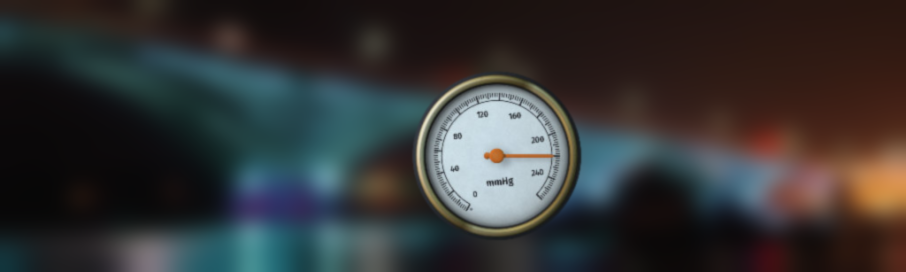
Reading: 220
